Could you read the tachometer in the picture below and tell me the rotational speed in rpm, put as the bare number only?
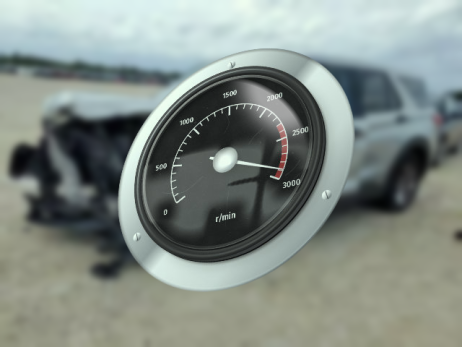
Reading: 2900
